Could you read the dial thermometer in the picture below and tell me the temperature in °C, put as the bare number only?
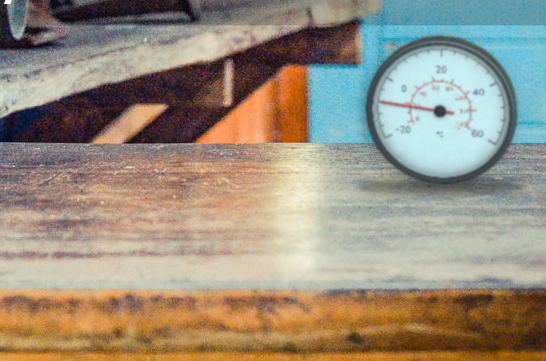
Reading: -8
